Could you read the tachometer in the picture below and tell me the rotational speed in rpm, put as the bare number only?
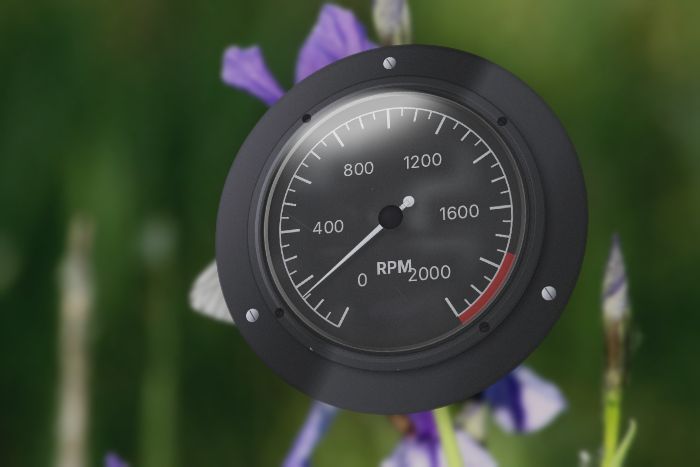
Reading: 150
